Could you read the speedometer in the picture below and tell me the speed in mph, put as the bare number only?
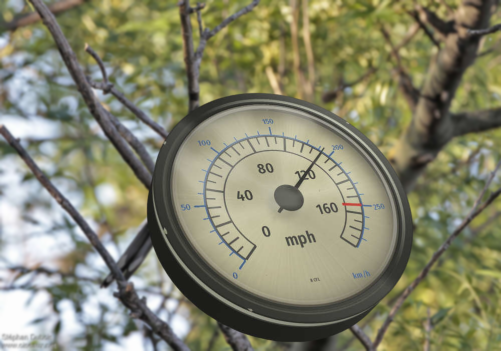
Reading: 120
